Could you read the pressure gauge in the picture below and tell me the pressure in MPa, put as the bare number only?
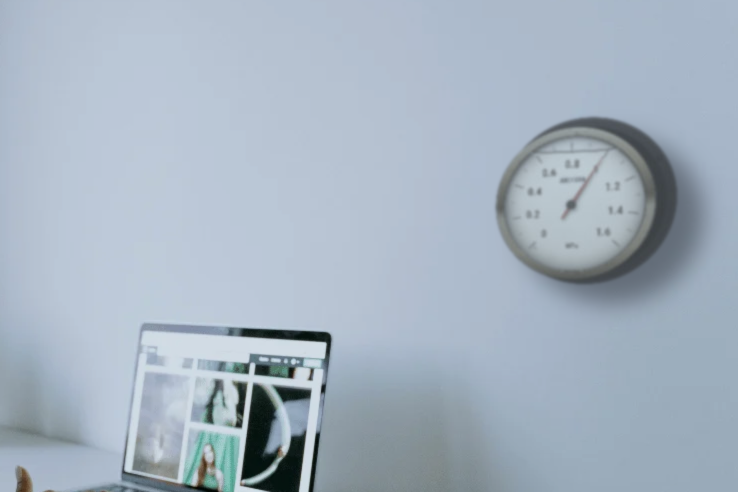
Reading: 1
